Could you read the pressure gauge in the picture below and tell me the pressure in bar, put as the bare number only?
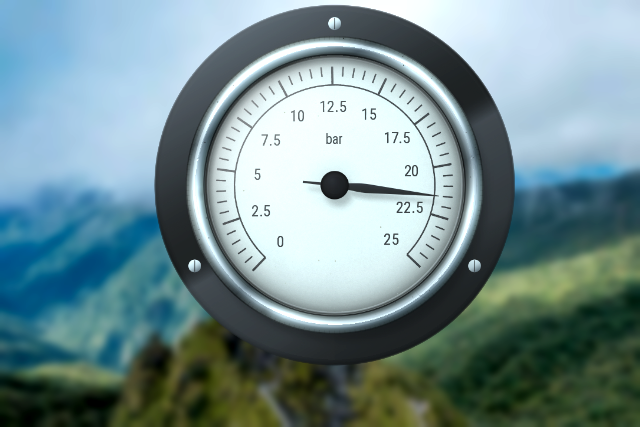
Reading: 21.5
